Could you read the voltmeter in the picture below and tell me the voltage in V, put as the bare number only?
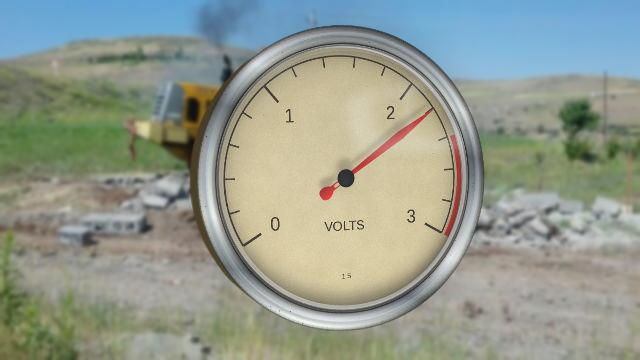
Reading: 2.2
